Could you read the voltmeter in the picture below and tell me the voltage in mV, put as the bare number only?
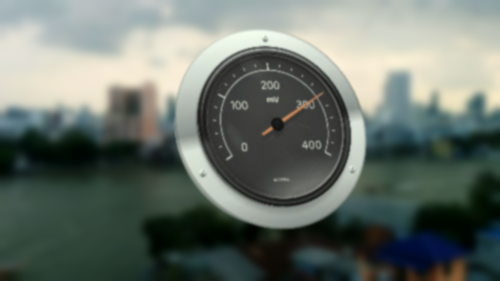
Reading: 300
